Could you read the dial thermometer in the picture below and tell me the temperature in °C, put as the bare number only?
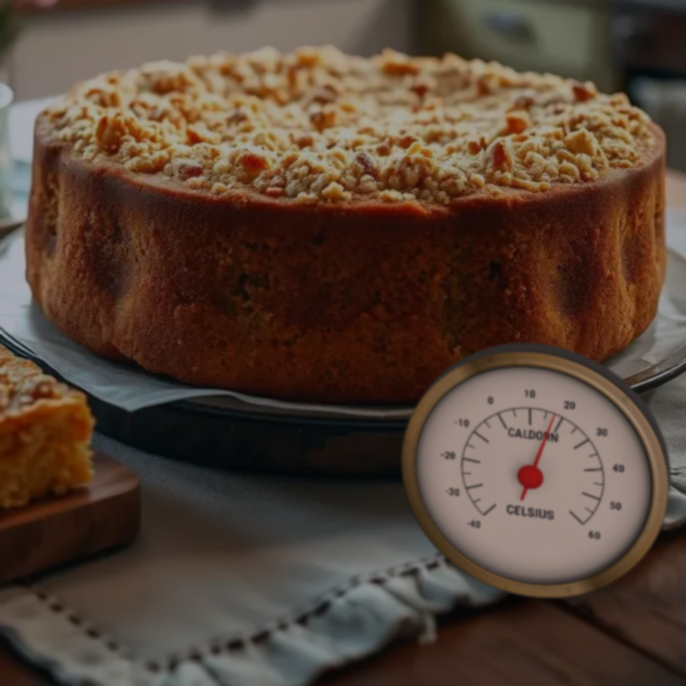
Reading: 17.5
